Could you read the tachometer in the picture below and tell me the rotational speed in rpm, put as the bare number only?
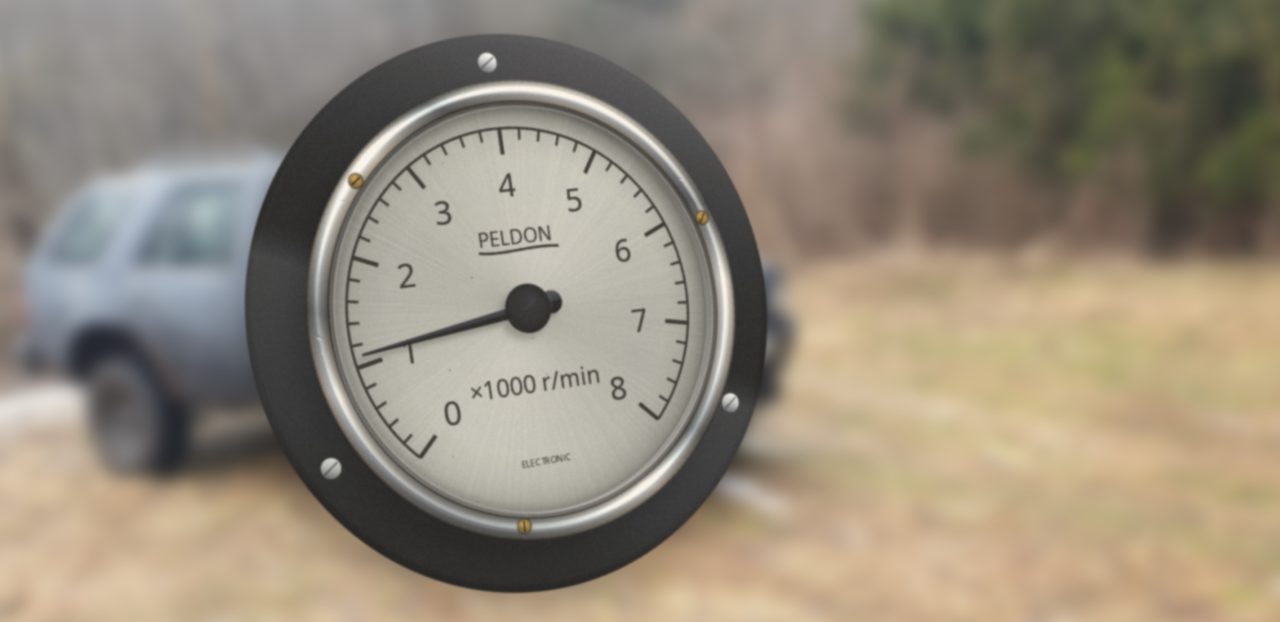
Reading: 1100
